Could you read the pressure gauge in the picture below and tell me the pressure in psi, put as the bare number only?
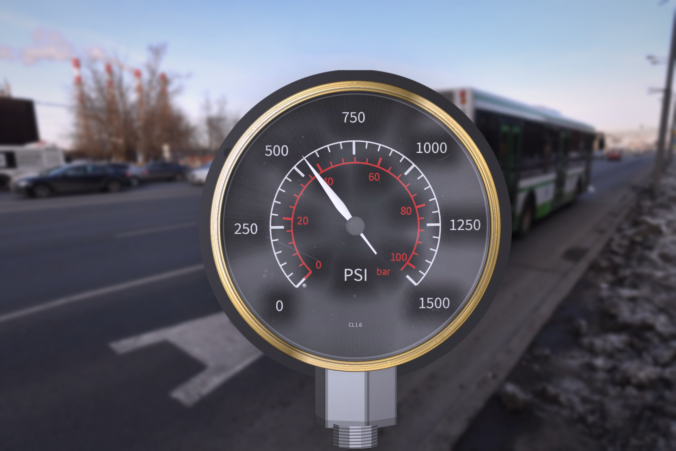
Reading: 550
